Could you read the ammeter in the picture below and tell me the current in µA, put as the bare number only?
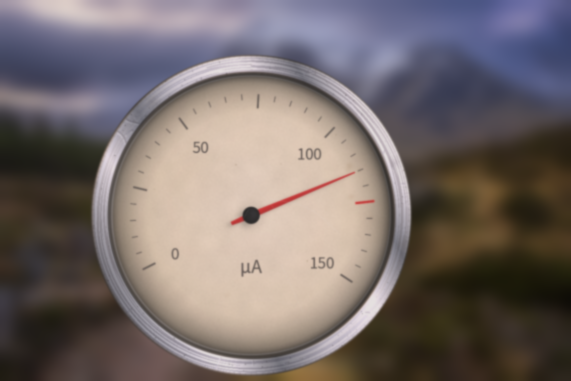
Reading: 115
